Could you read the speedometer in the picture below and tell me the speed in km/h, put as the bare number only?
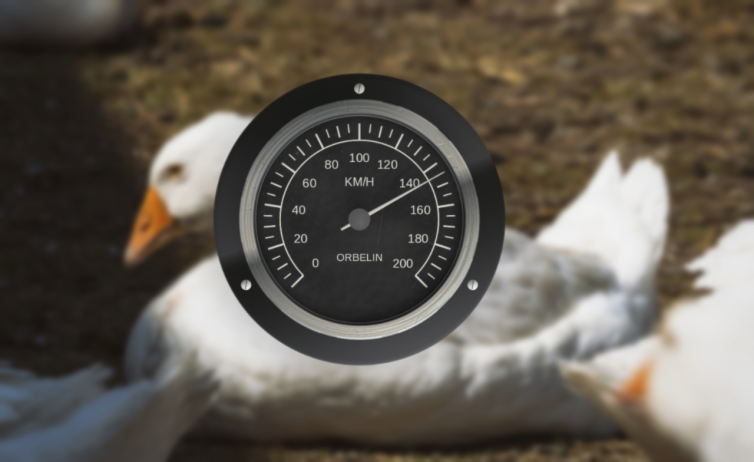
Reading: 145
